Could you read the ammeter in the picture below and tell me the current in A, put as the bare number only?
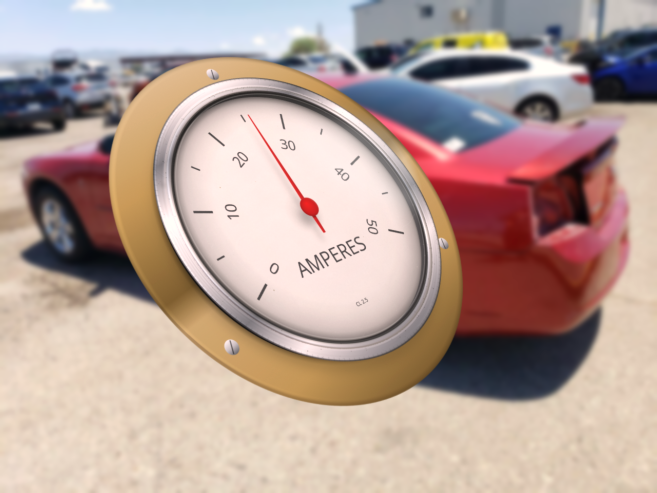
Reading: 25
